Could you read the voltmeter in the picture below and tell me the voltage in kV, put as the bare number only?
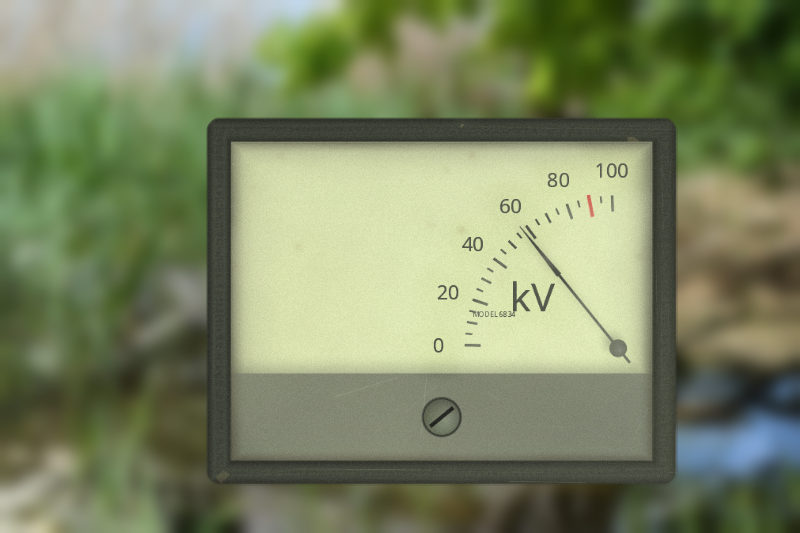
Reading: 57.5
